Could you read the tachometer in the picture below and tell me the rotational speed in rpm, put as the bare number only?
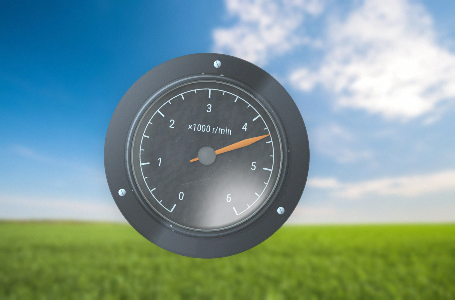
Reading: 4375
